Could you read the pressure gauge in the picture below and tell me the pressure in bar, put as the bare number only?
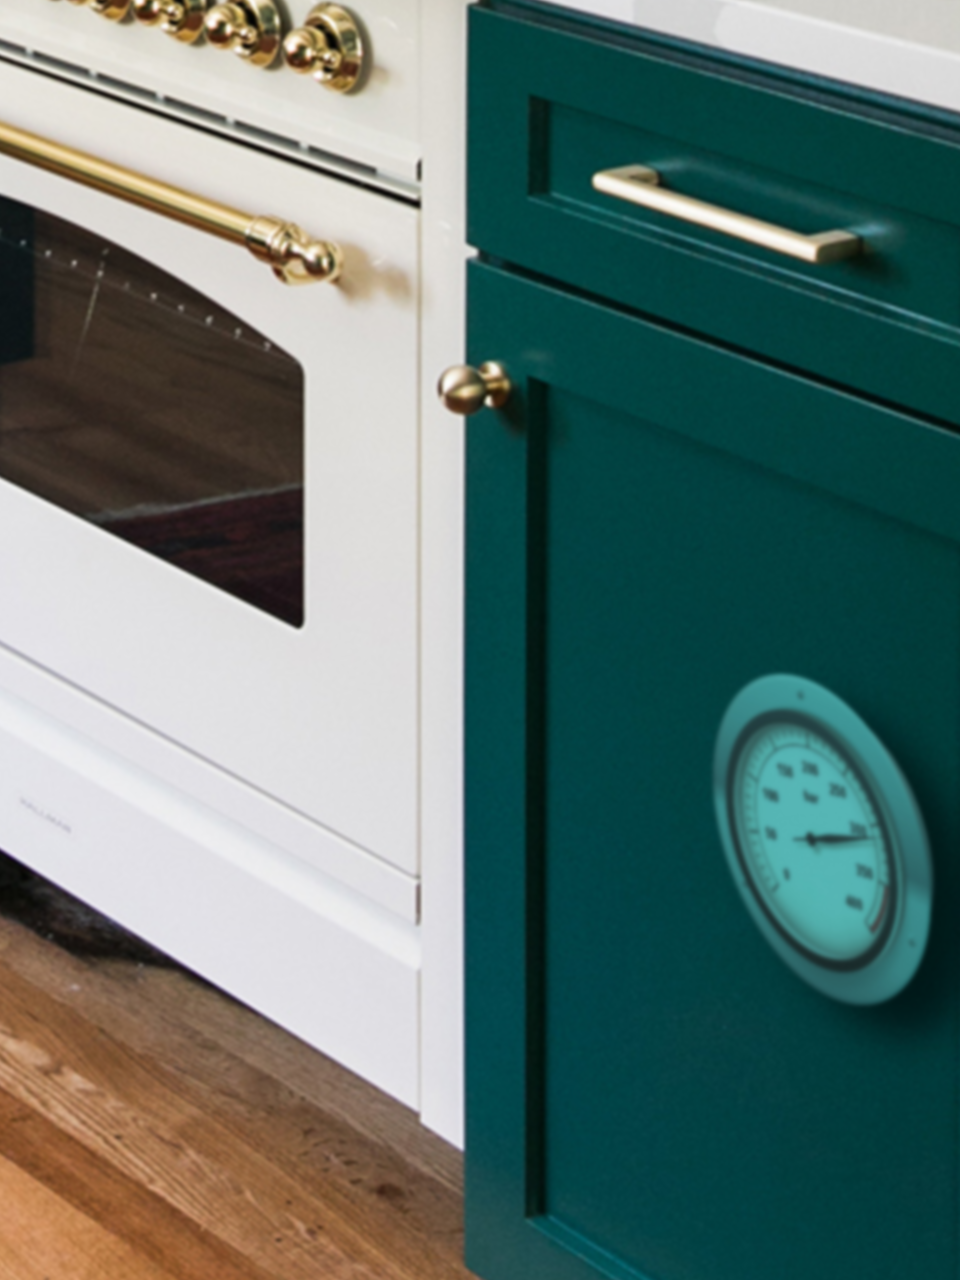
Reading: 310
